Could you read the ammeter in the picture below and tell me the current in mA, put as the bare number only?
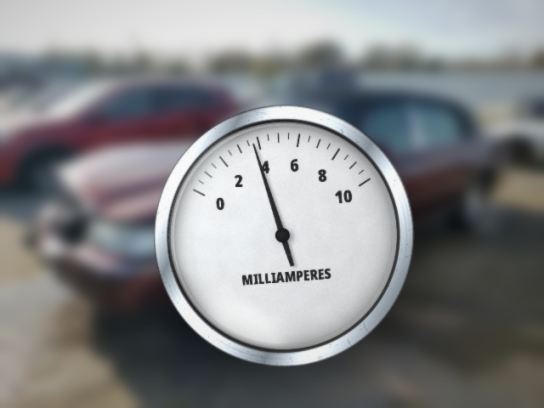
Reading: 3.75
